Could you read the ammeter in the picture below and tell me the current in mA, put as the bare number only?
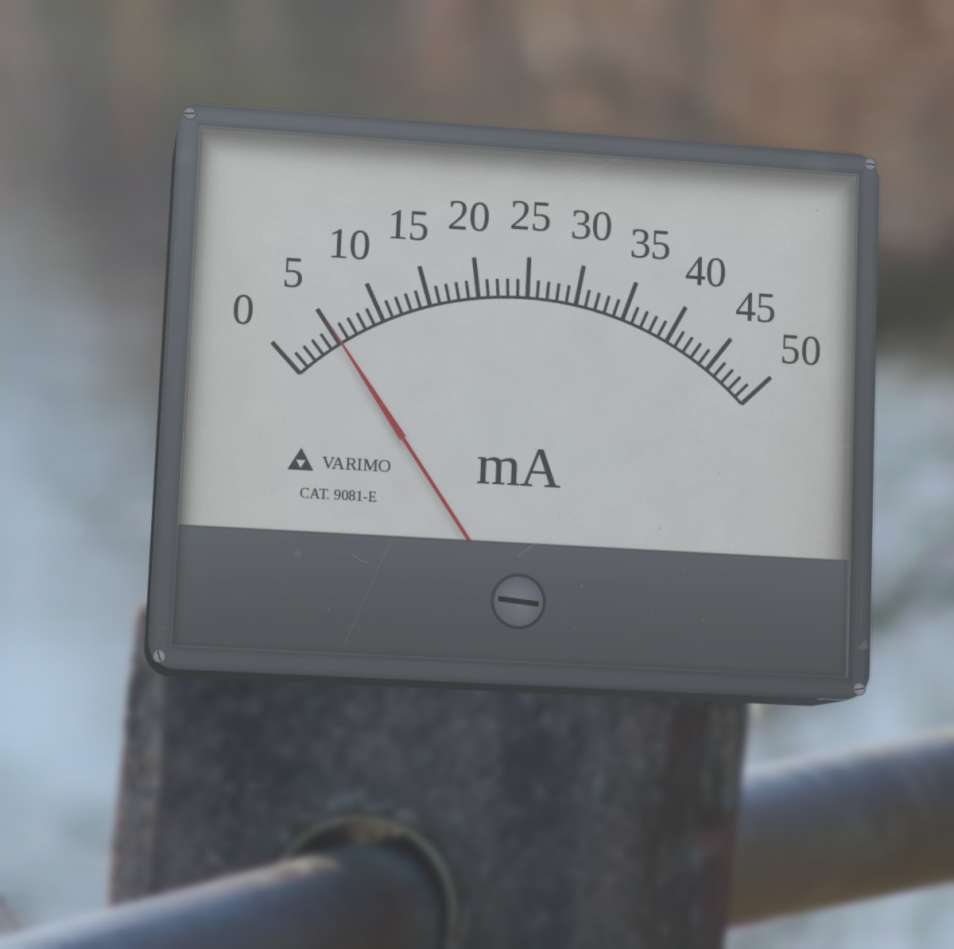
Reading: 5
